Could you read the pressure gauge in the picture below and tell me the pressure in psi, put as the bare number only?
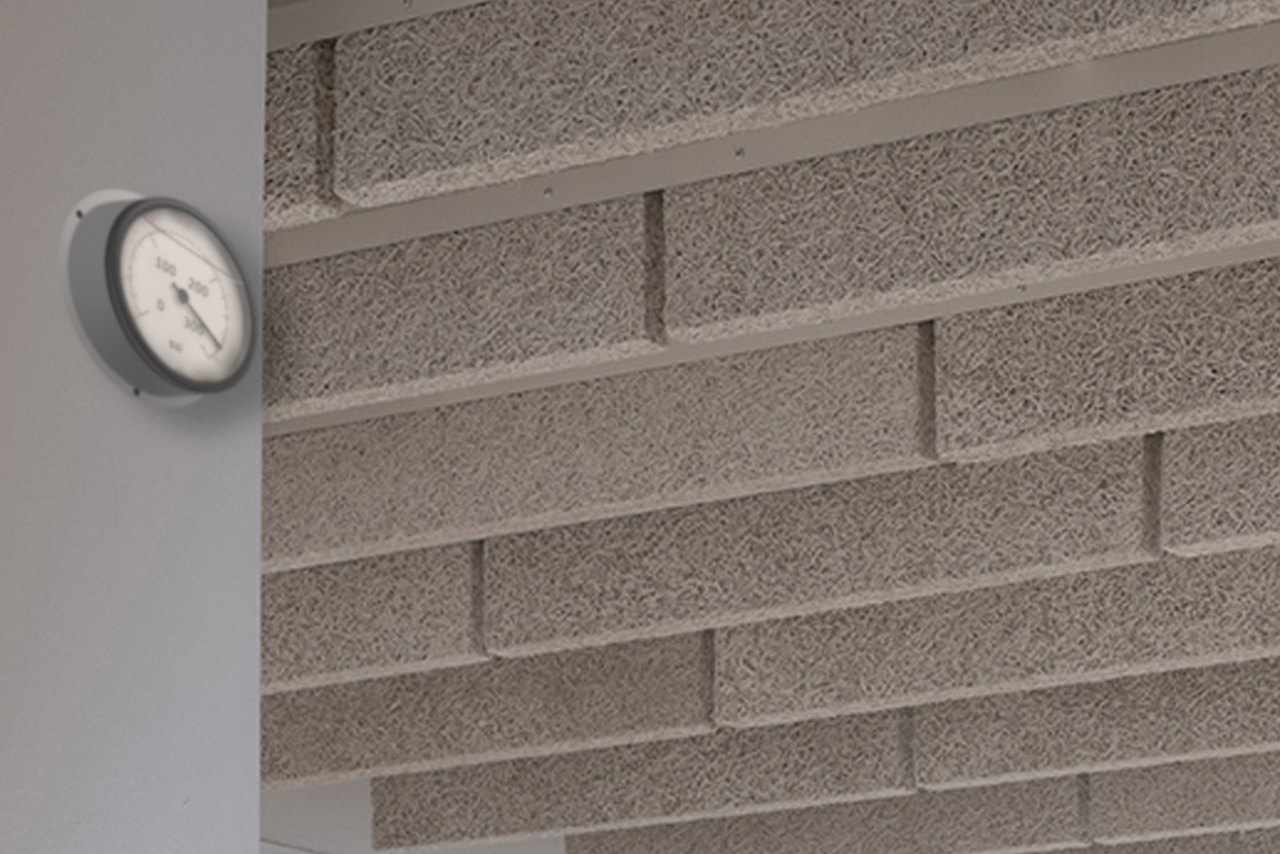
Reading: 280
